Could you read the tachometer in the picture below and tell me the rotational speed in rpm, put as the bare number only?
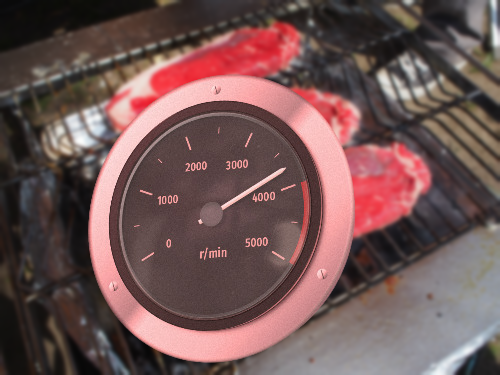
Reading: 3750
